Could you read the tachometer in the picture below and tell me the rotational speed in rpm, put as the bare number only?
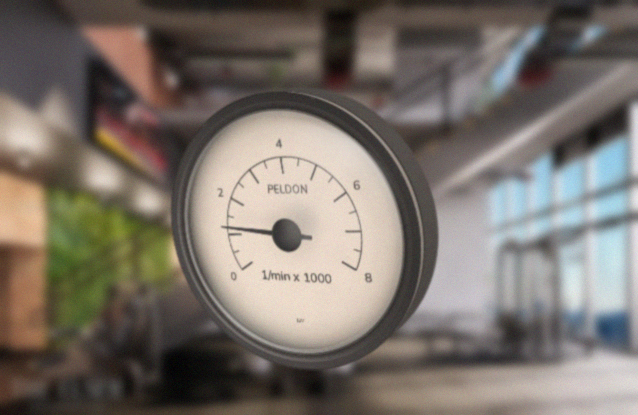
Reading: 1250
